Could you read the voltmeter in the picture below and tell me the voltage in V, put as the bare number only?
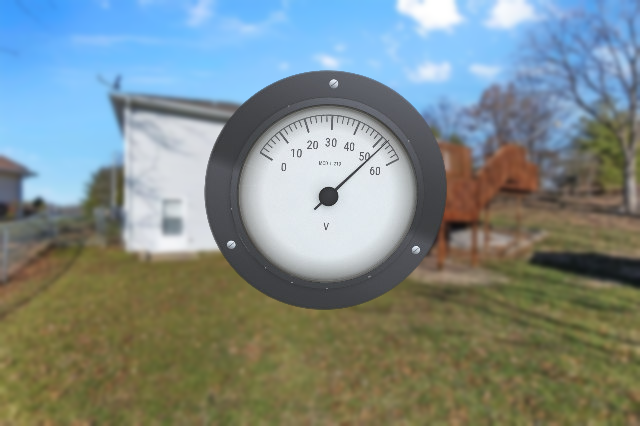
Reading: 52
